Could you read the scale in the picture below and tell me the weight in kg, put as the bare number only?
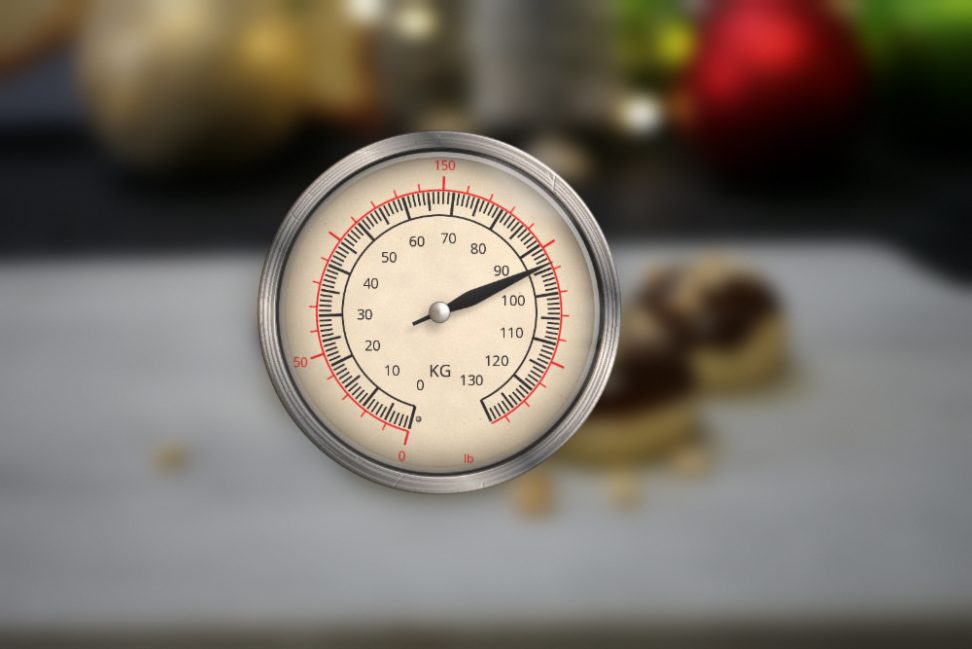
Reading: 94
